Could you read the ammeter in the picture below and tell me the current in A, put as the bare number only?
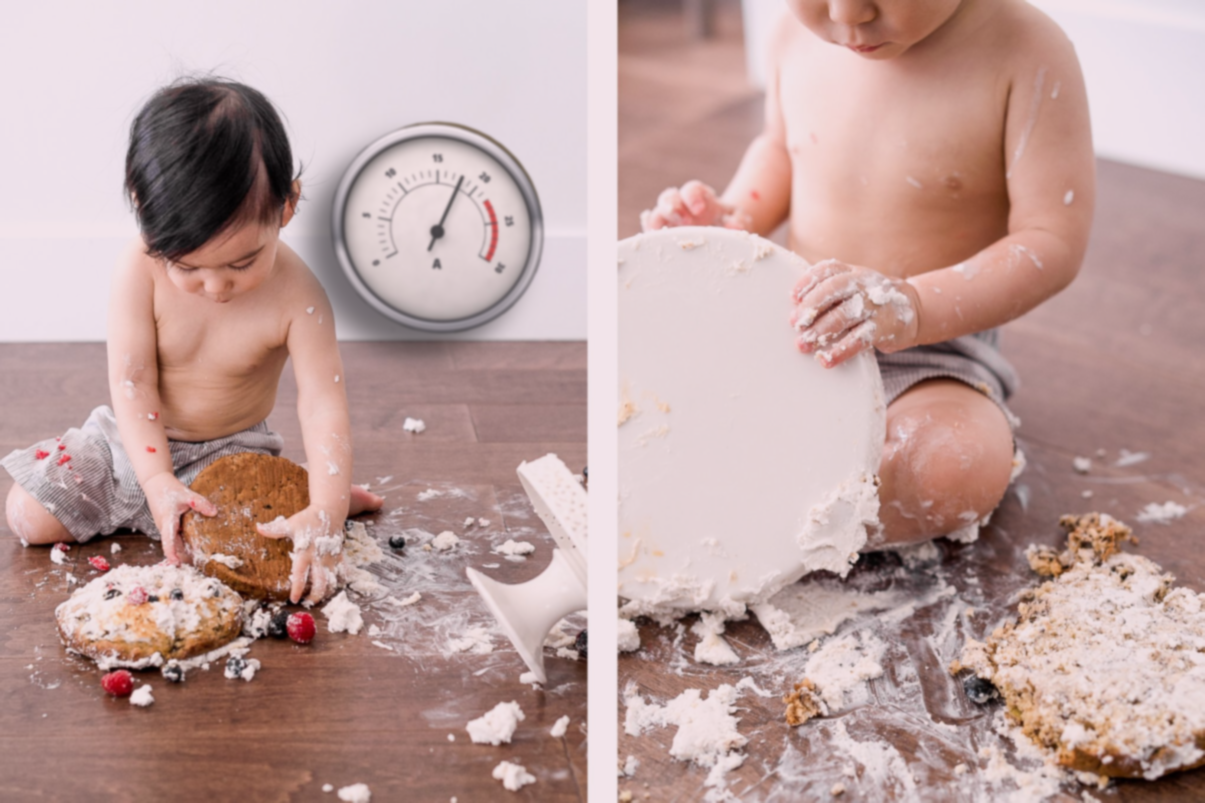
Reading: 18
